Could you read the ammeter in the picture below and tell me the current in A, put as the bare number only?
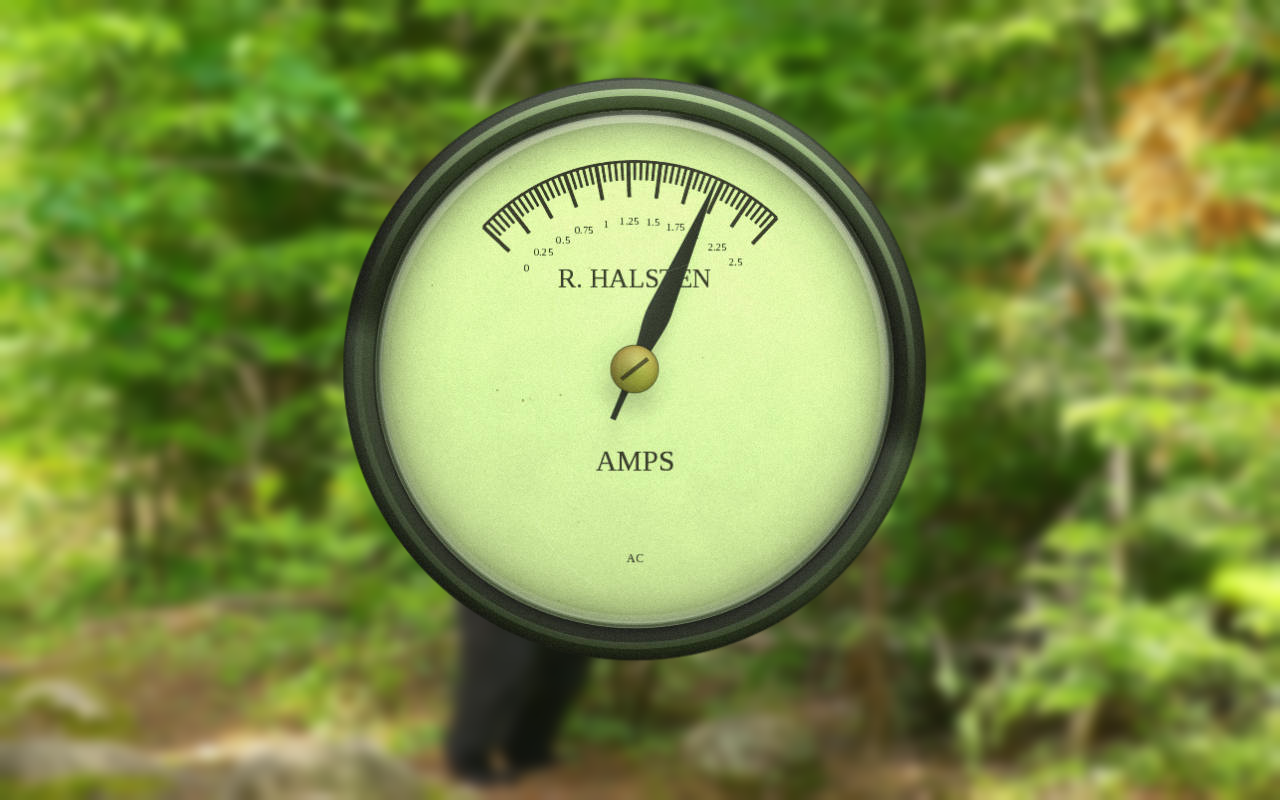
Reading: 1.95
